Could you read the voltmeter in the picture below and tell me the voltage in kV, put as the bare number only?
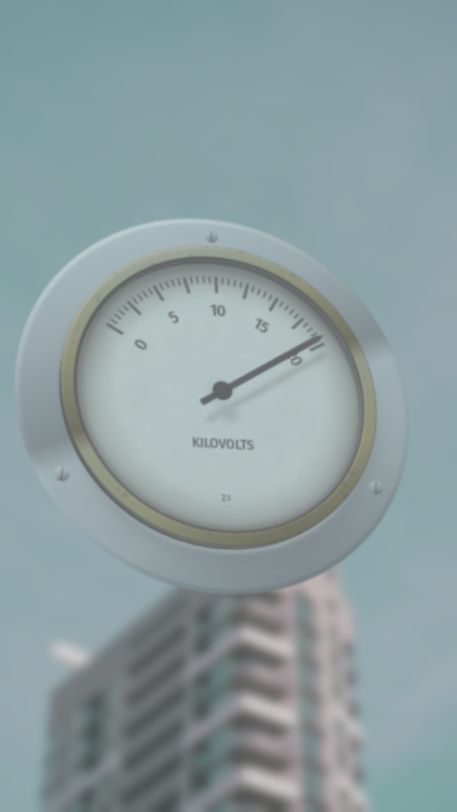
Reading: 19.5
